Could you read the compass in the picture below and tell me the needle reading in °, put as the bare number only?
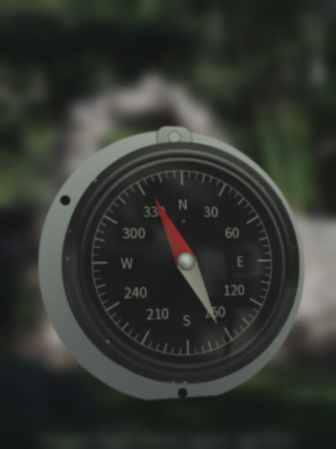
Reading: 335
